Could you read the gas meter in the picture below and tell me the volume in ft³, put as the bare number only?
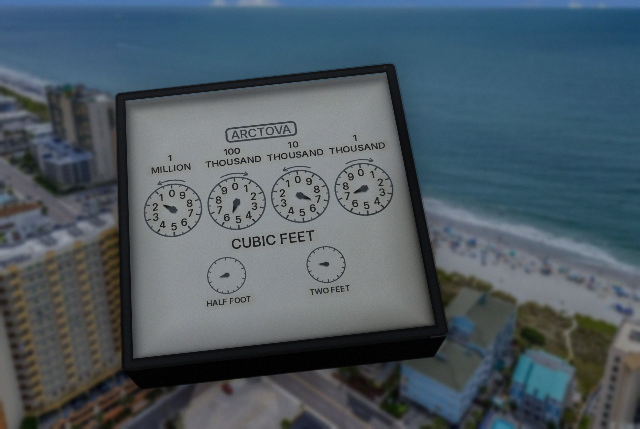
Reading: 156700
